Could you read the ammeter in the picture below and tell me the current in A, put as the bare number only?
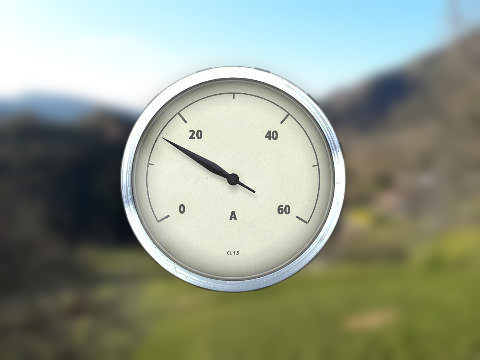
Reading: 15
